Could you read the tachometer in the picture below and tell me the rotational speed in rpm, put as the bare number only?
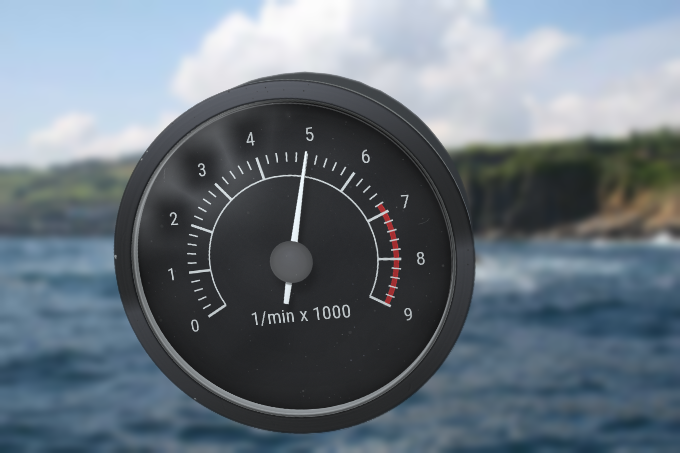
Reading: 5000
